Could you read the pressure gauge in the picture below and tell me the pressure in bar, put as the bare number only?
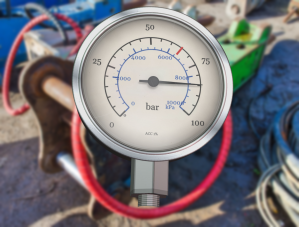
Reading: 85
